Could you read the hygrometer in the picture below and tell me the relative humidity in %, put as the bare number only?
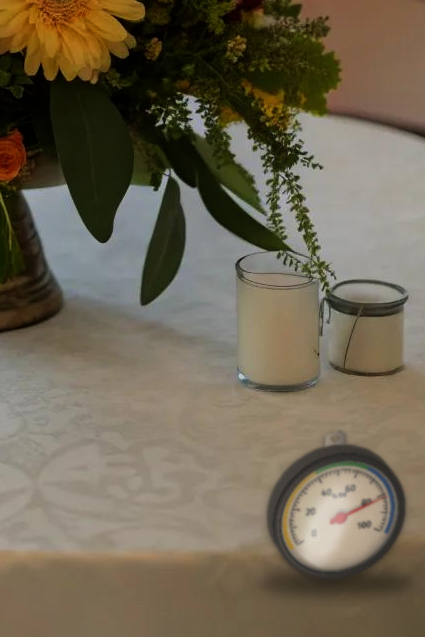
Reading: 80
